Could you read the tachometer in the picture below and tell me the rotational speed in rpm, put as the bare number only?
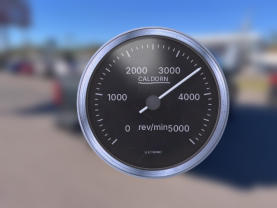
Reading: 3500
